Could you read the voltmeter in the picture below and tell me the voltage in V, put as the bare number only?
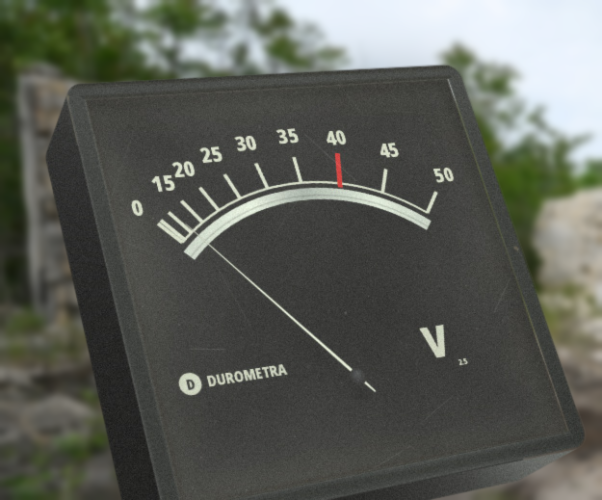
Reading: 10
